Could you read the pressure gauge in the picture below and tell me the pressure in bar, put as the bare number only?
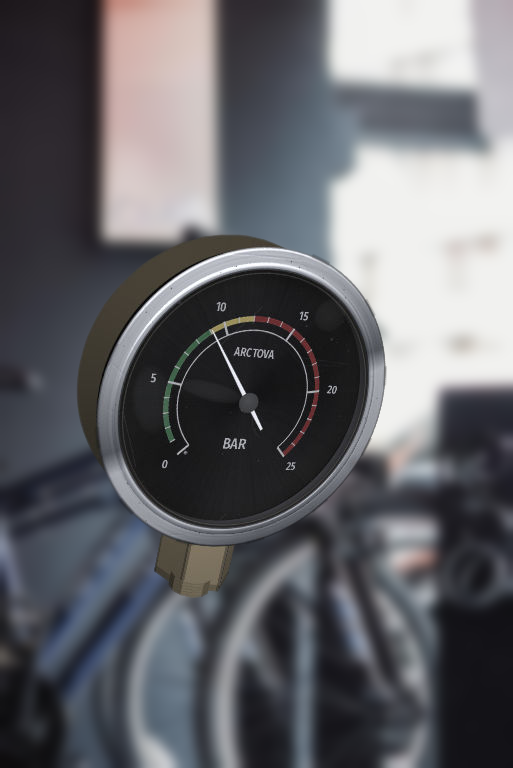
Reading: 9
